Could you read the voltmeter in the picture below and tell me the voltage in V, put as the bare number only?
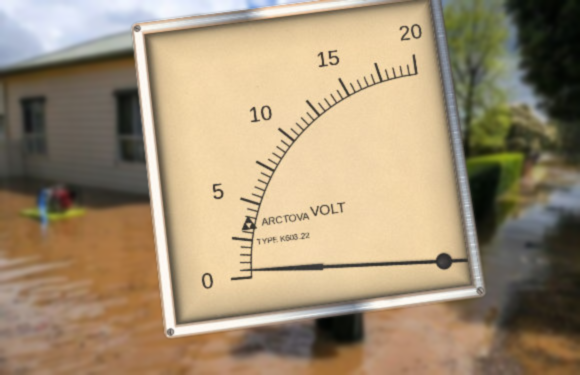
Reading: 0.5
